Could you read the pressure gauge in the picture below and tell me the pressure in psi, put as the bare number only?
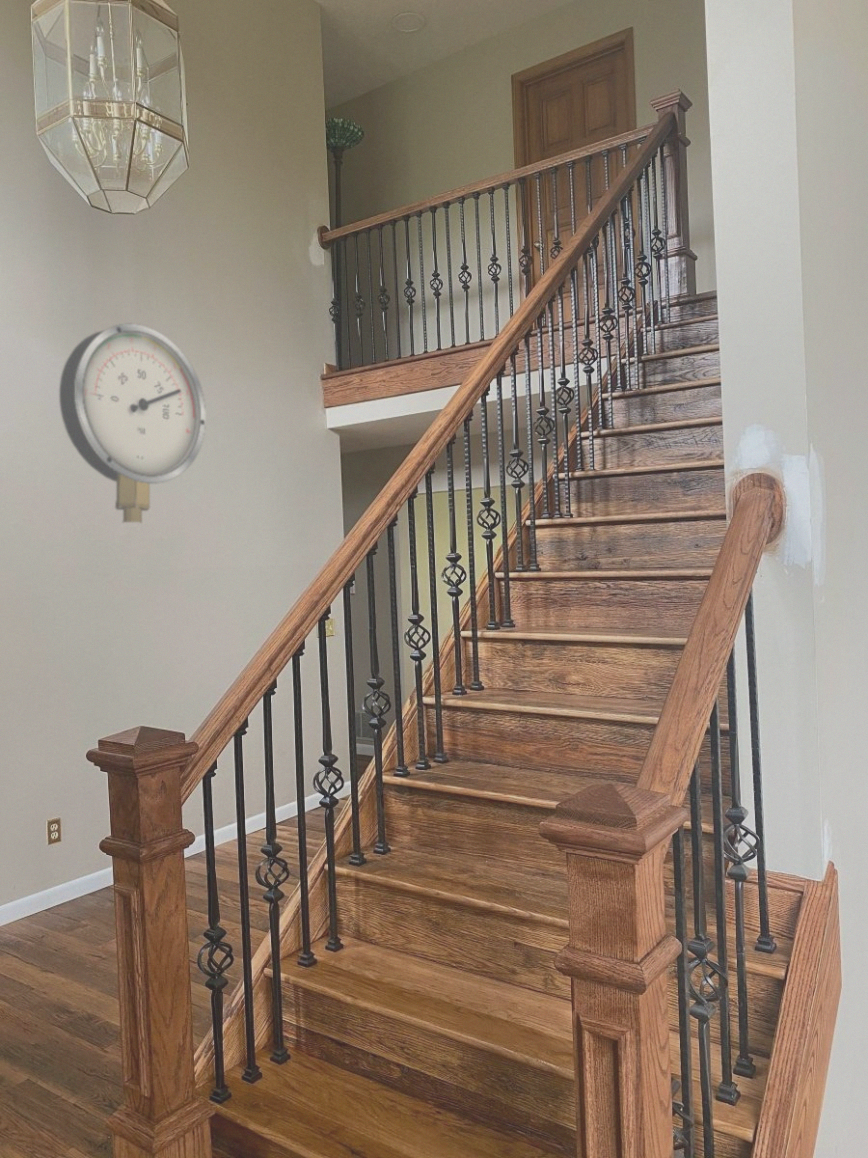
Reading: 85
